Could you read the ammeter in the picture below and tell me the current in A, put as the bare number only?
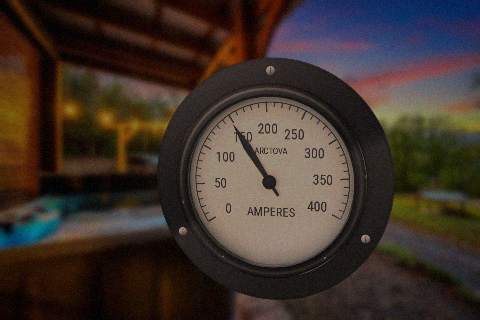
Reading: 150
